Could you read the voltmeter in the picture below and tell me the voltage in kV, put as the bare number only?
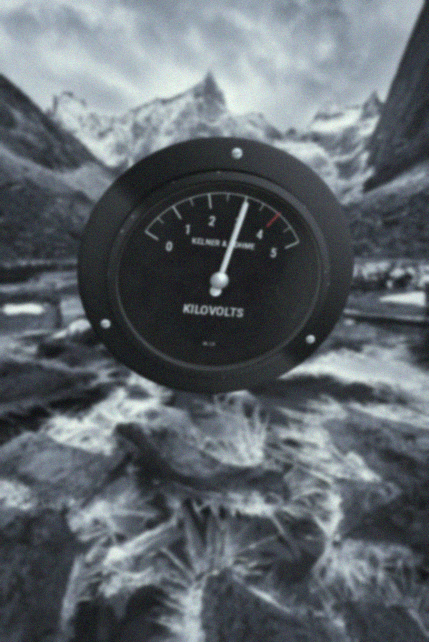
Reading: 3
